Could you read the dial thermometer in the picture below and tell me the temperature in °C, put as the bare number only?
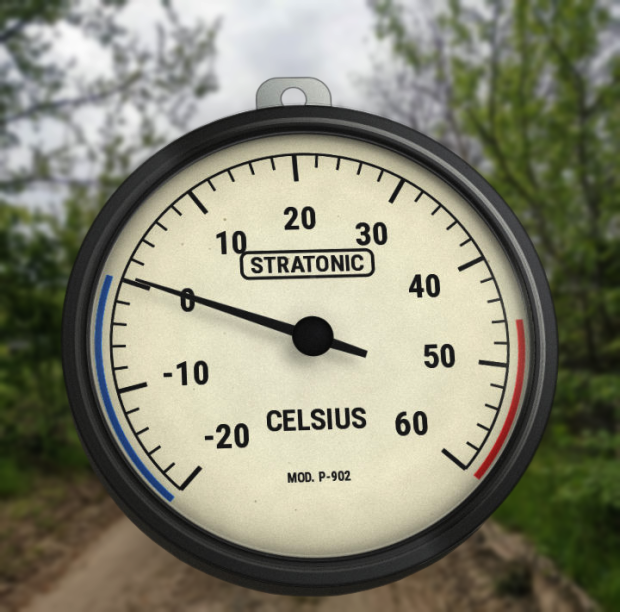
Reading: 0
